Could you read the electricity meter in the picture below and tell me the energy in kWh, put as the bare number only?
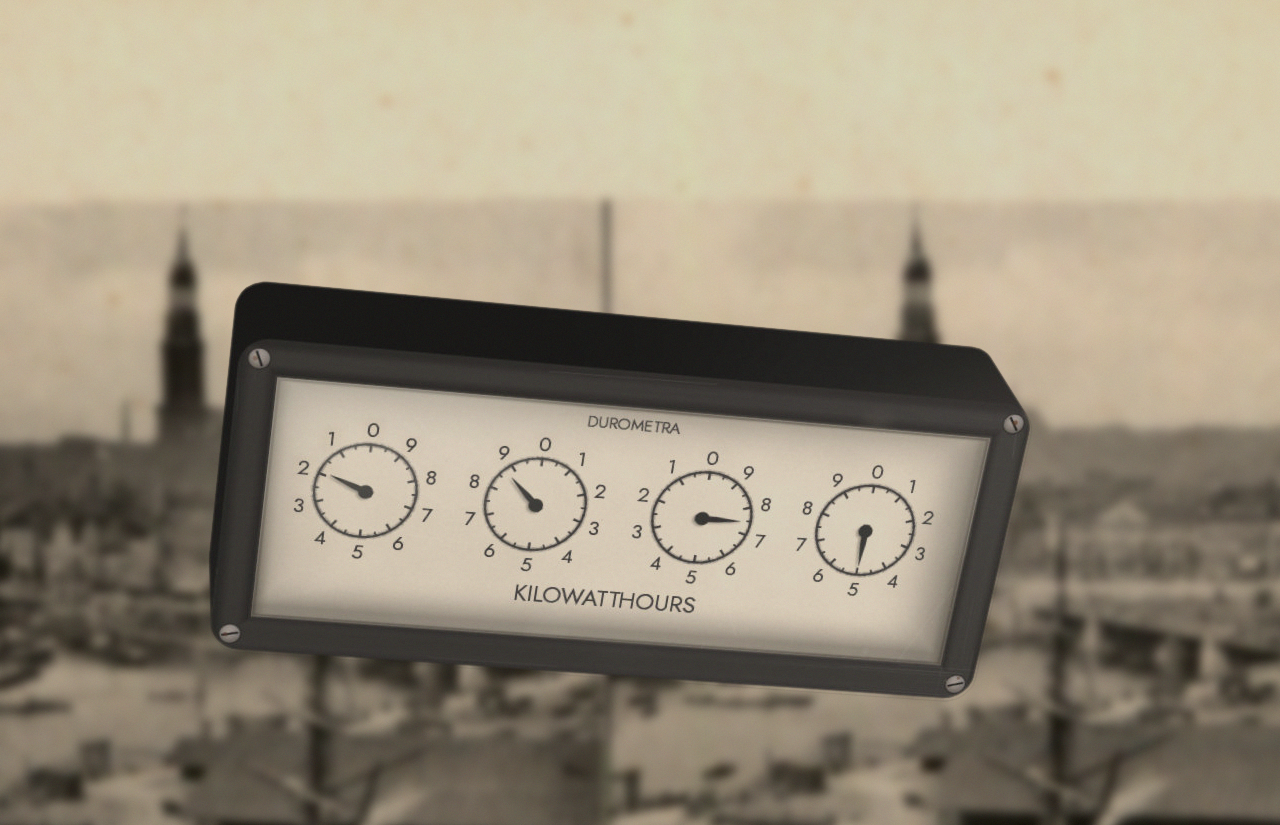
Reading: 1875
